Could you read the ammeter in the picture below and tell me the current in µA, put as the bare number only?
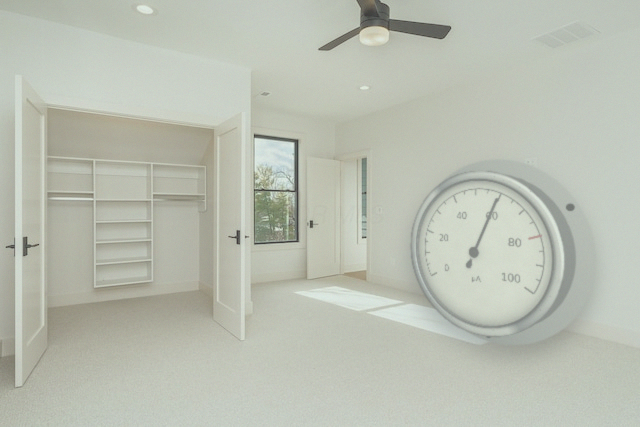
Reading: 60
